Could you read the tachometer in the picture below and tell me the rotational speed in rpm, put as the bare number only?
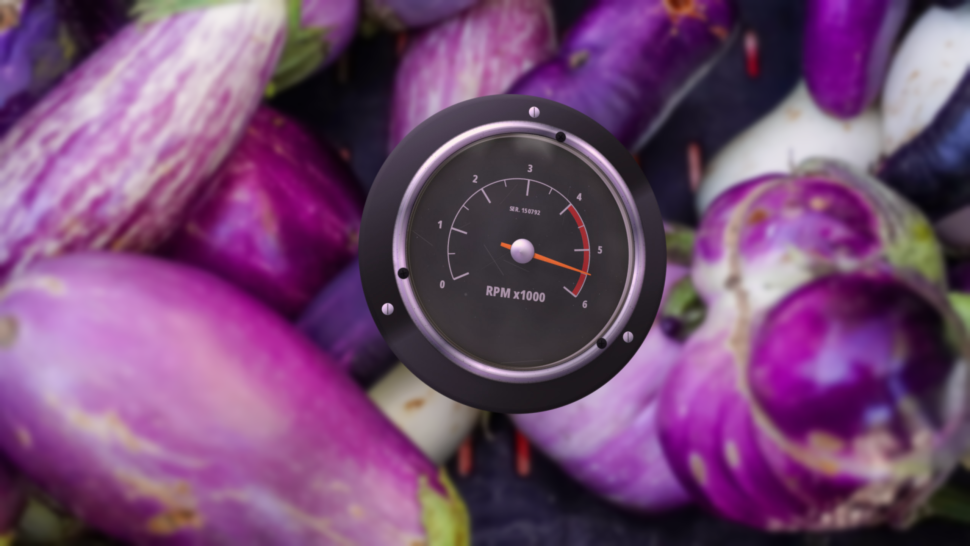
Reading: 5500
